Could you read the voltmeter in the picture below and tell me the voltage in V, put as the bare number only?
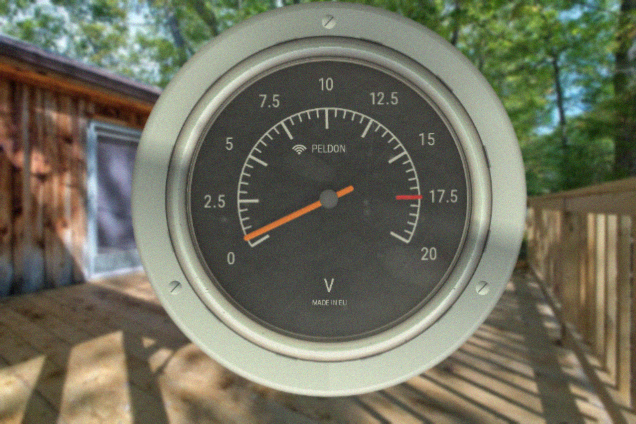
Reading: 0.5
